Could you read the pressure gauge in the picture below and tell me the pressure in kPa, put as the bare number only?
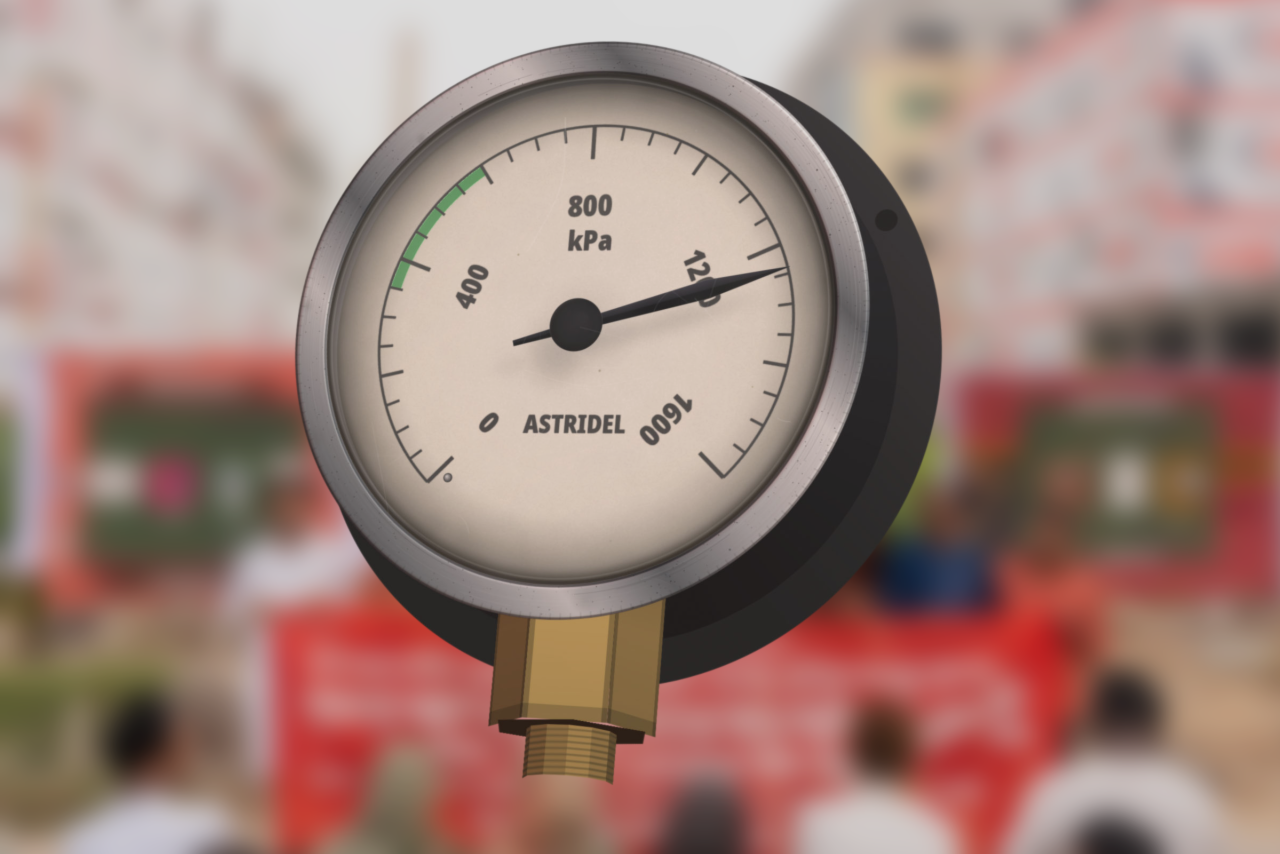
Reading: 1250
